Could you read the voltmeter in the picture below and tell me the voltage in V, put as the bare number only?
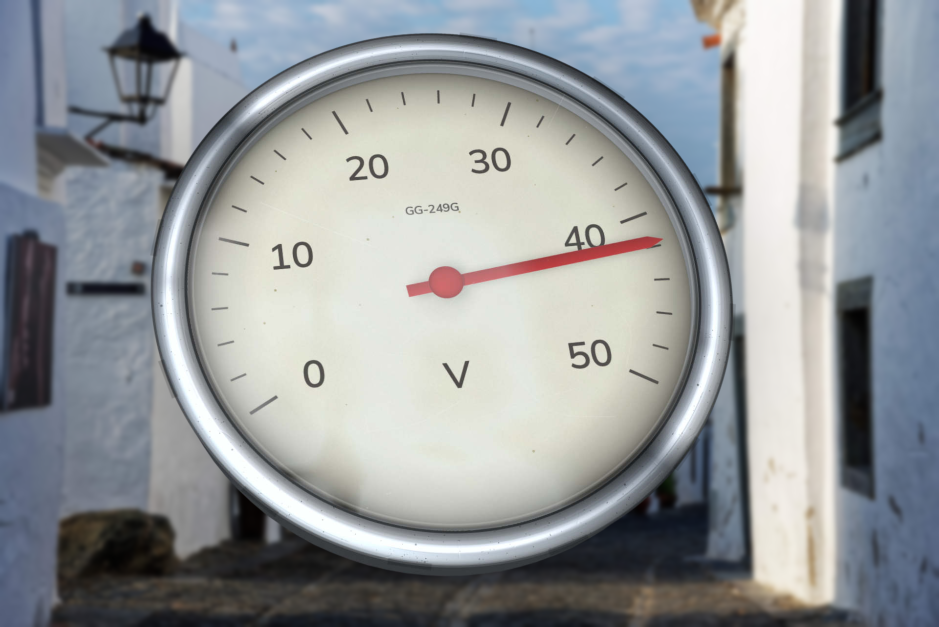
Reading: 42
